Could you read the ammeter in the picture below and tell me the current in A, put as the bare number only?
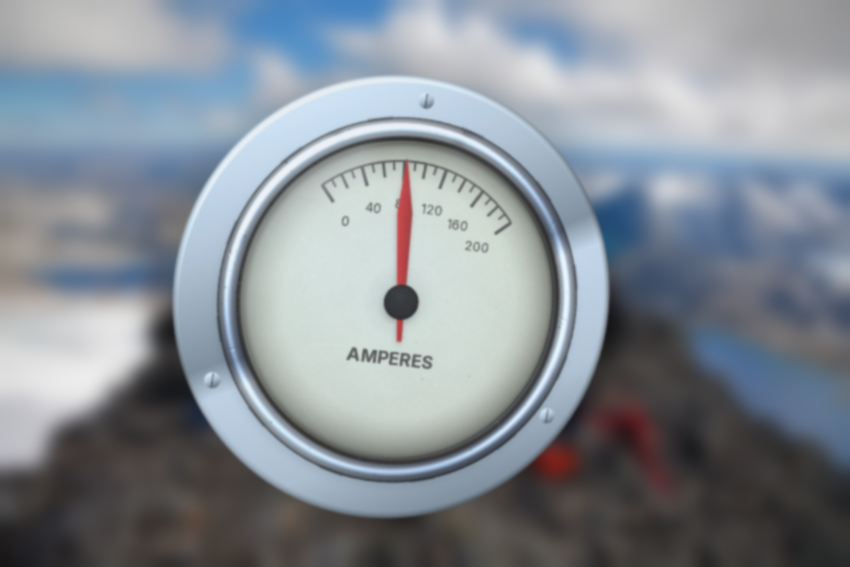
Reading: 80
